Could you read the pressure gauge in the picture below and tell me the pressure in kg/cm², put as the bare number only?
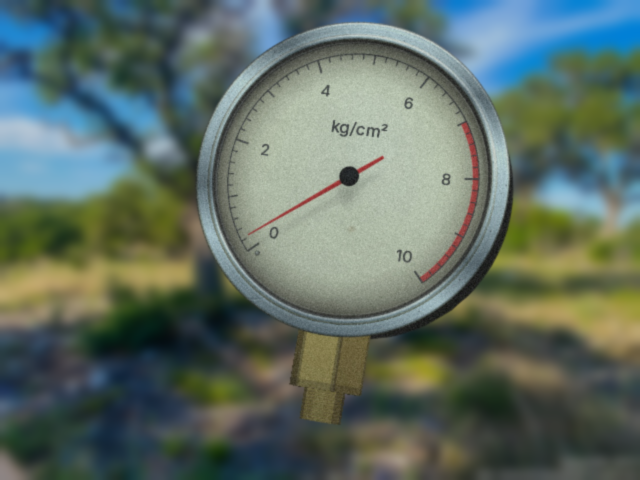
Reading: 0.2
